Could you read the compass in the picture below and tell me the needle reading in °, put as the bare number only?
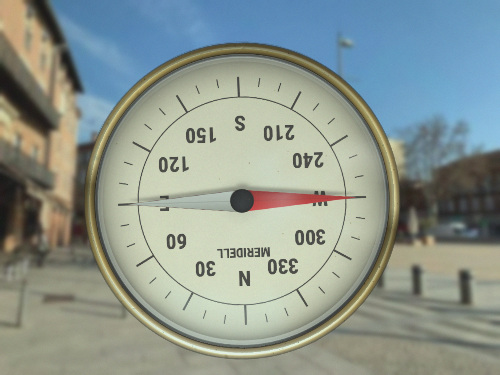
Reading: 270
